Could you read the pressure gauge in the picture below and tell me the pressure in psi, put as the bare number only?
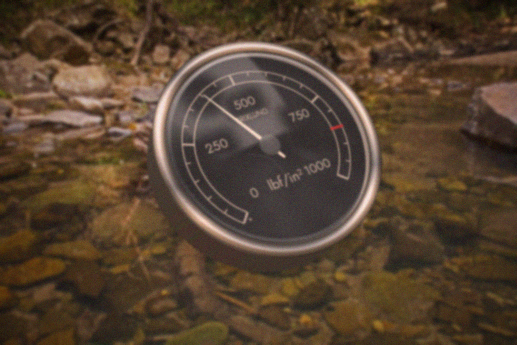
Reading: 400
